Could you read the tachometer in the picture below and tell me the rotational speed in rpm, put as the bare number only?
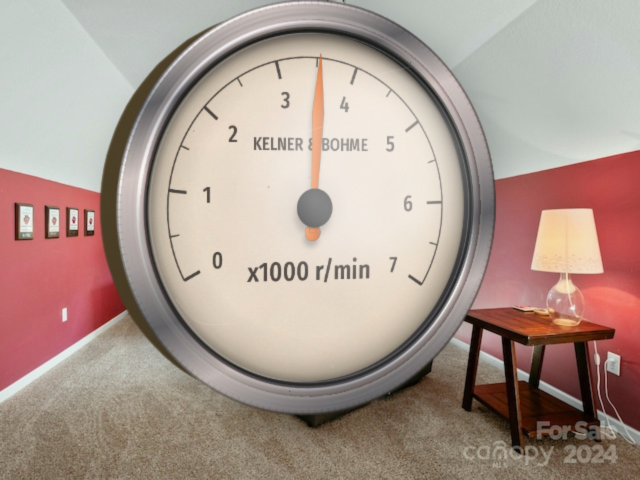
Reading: 3500
